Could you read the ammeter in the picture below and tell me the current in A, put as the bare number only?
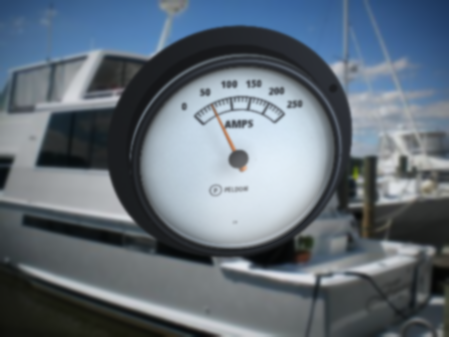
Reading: 50
